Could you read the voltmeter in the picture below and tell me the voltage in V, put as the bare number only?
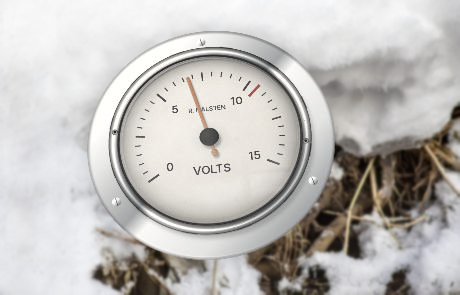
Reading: 6.75
